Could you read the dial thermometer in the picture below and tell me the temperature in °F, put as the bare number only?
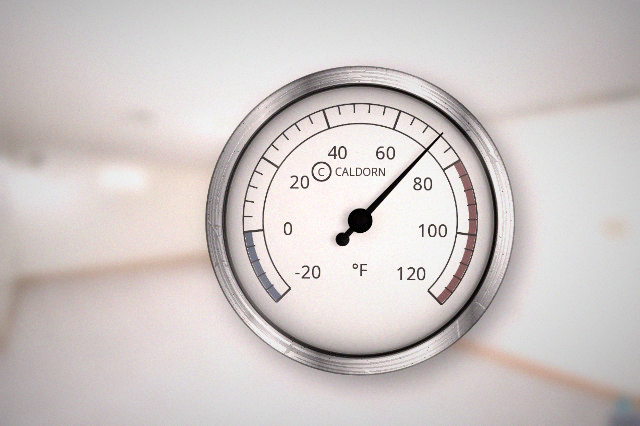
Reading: 72
